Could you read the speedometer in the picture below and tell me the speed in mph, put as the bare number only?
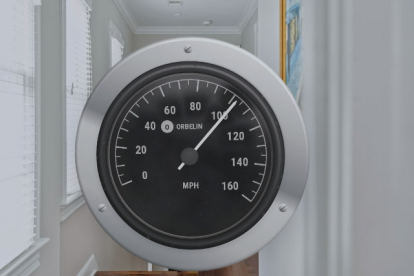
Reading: 102.5
